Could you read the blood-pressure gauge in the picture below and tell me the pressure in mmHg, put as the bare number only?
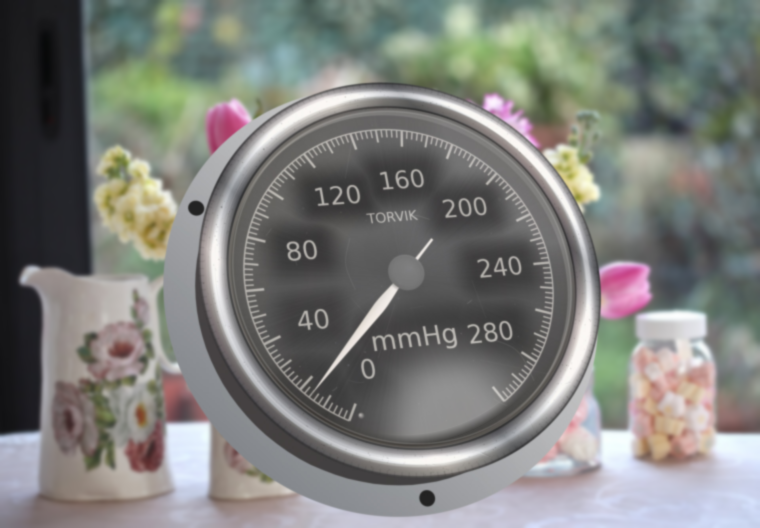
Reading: 16
